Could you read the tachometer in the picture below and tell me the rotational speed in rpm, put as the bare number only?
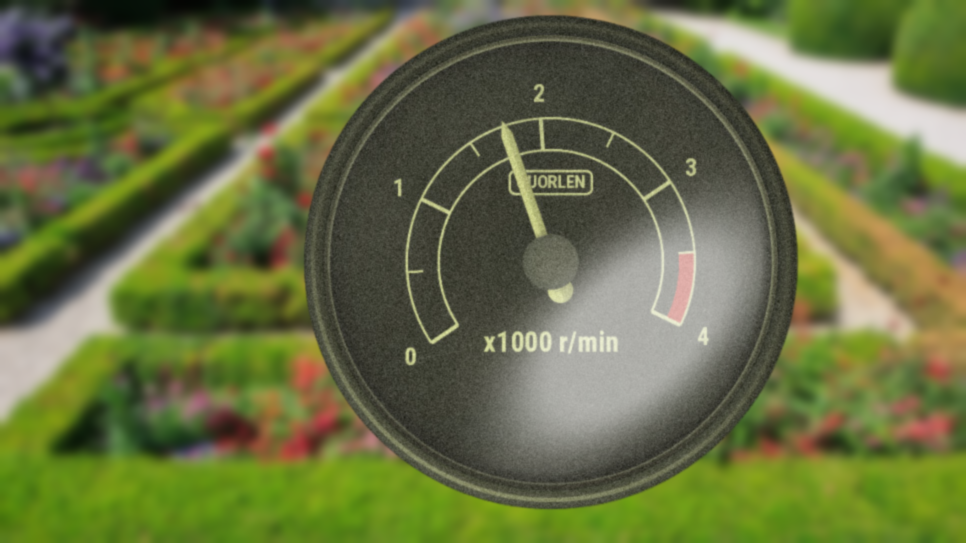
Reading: 1750
